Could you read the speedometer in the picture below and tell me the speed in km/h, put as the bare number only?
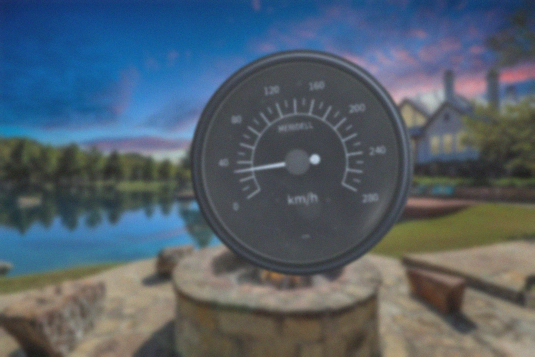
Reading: 30
